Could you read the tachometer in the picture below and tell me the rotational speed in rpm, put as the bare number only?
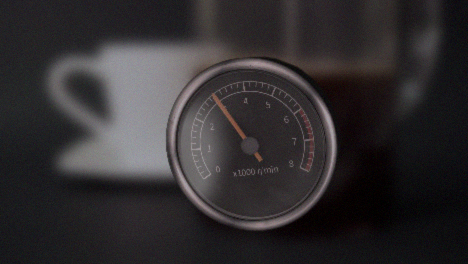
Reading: 3000
